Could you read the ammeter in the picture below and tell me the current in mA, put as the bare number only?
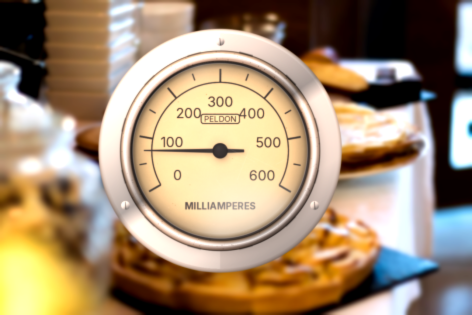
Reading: 75
